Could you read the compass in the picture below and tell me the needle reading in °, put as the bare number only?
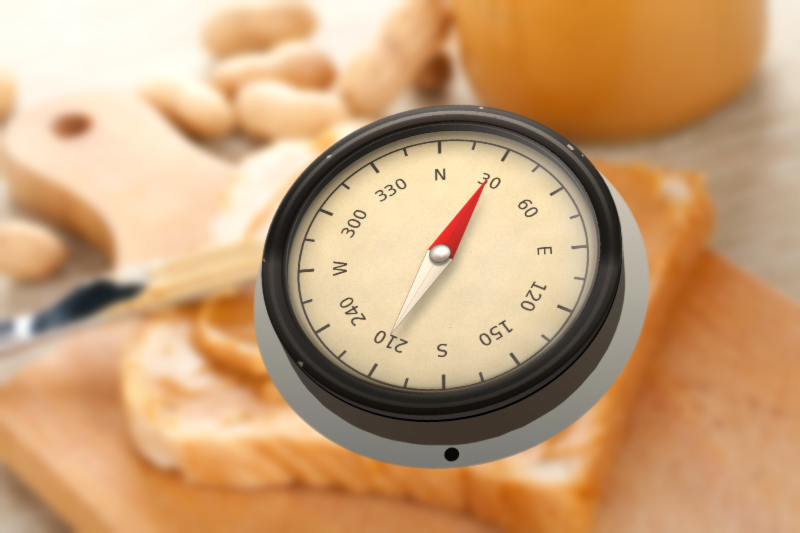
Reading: 30
